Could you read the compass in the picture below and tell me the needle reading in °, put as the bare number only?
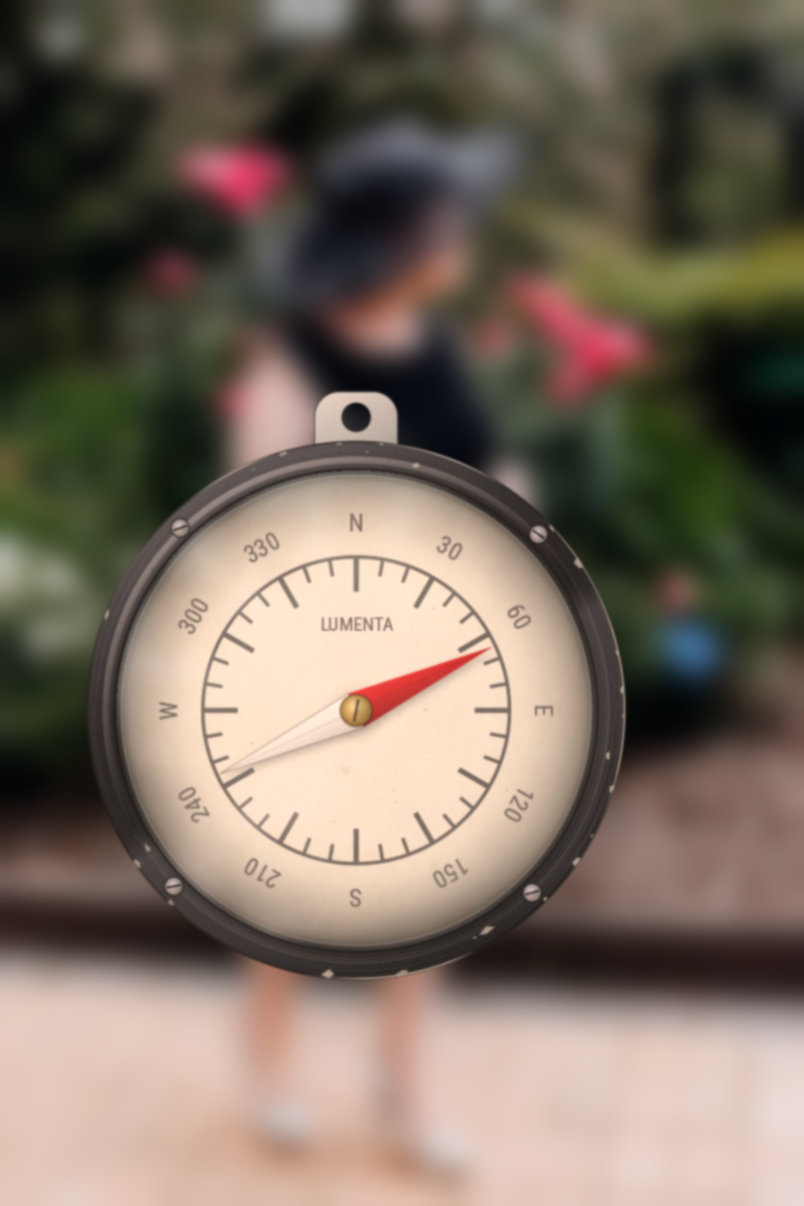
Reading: 65
